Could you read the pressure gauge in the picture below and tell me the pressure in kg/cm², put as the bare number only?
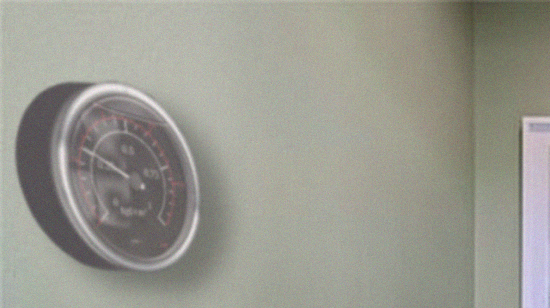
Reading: 0.25
